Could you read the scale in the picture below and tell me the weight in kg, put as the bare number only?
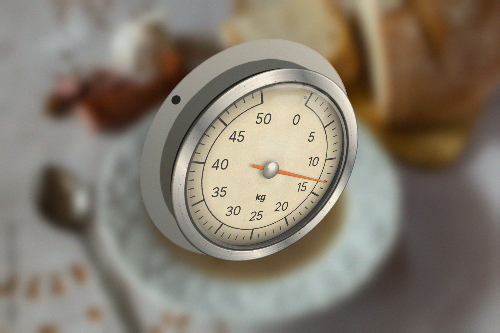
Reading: 13
